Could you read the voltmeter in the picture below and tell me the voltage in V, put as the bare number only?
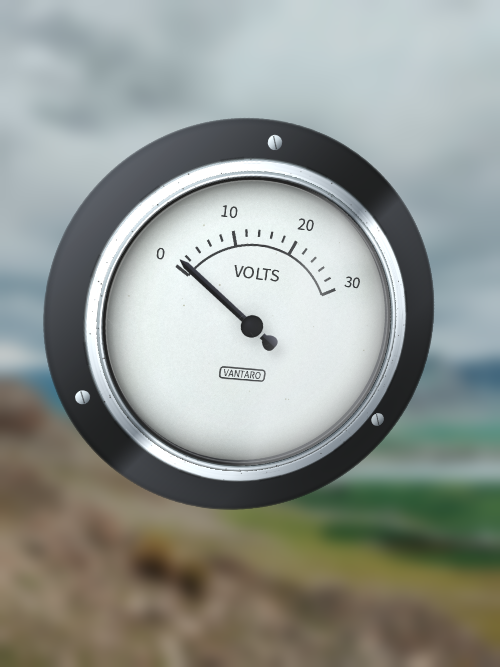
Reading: 1
